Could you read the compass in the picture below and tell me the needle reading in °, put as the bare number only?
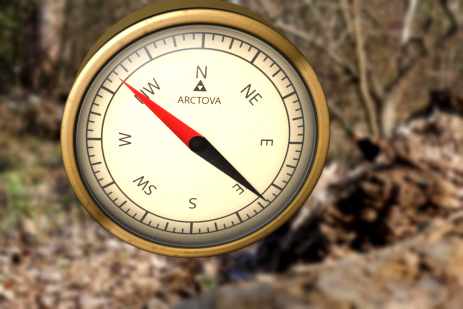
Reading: 310
